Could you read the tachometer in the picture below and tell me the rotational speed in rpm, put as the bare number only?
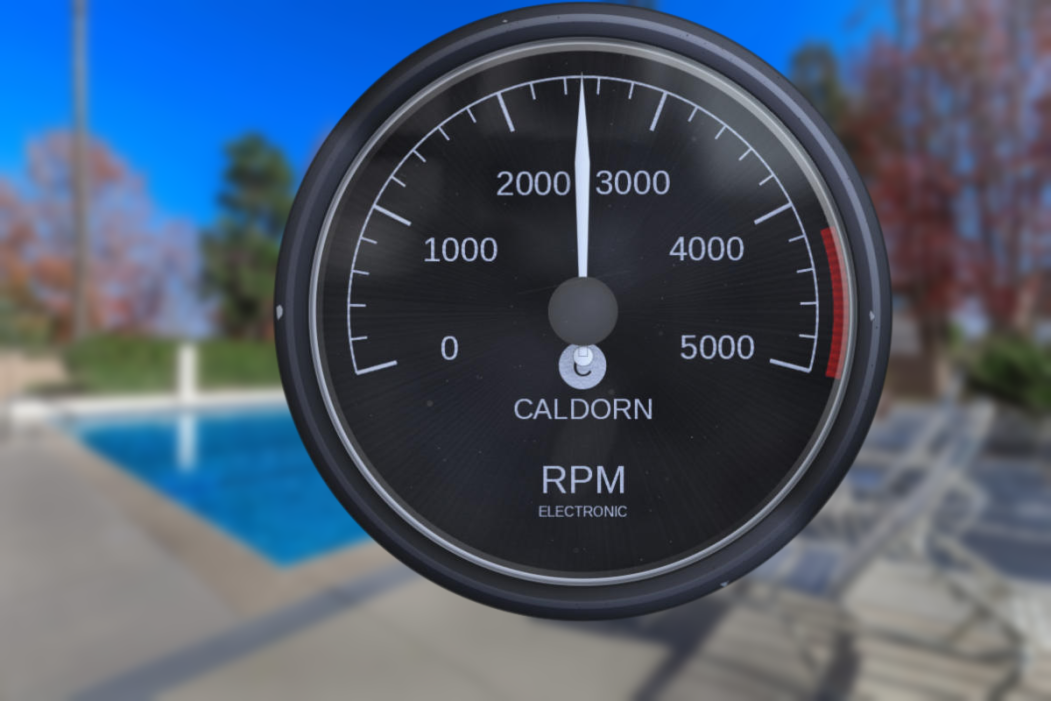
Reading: 2500
